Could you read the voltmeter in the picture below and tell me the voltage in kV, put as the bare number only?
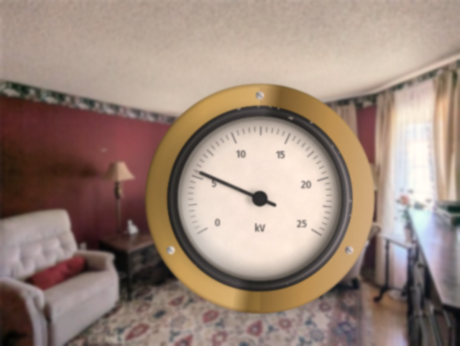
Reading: 5.5
